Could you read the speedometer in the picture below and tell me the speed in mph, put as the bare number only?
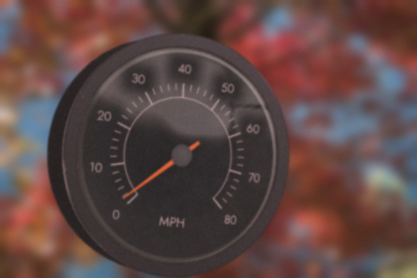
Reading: 2
